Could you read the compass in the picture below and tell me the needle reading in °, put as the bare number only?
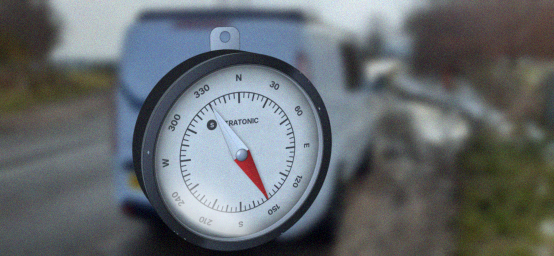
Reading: 150
